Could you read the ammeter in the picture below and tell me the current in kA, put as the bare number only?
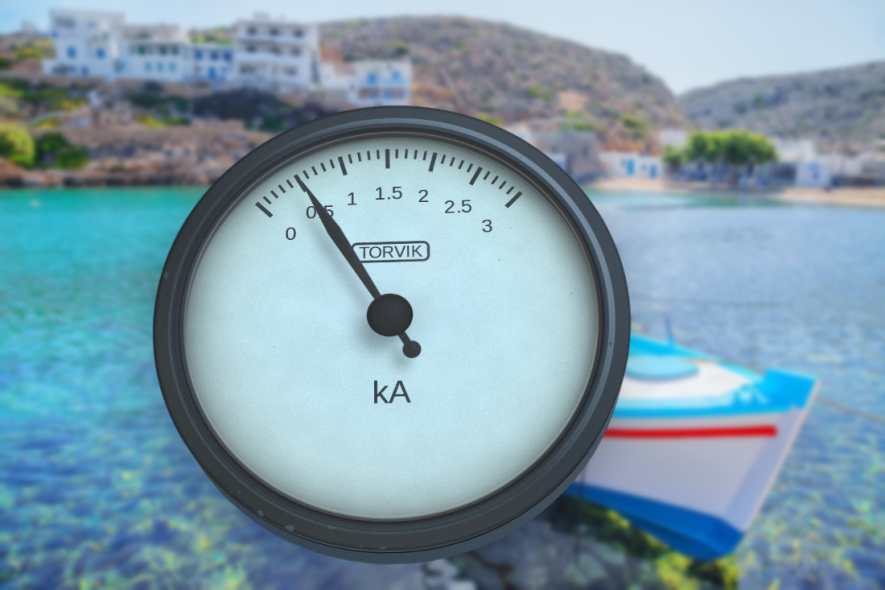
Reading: 0.5
